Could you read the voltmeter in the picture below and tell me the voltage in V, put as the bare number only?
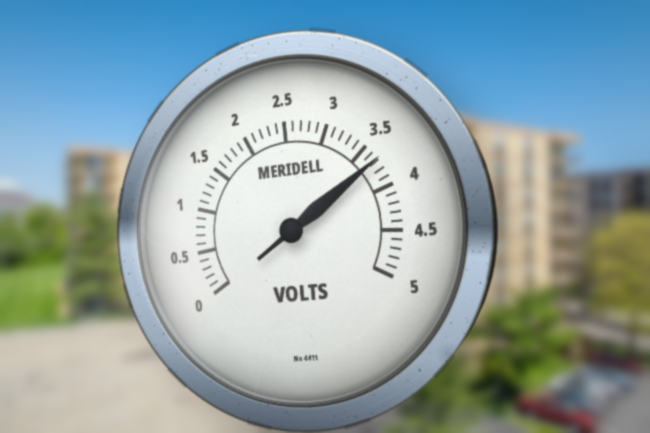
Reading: 3.7
